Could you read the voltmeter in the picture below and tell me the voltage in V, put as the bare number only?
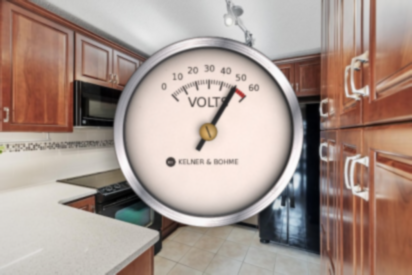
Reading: 50
